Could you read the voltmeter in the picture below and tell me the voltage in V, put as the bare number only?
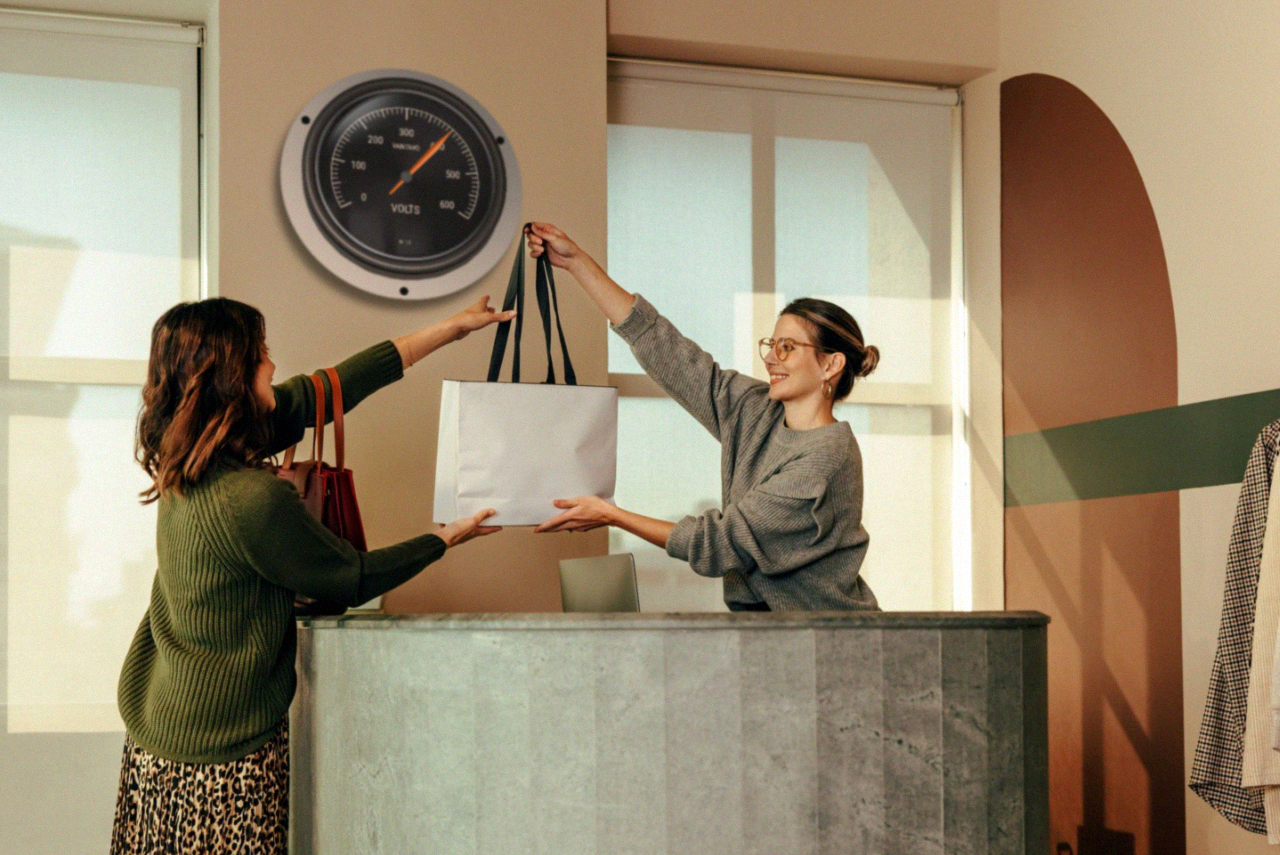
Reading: 400
